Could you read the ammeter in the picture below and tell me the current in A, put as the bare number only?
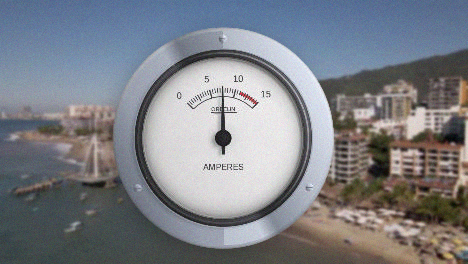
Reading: 7.5
